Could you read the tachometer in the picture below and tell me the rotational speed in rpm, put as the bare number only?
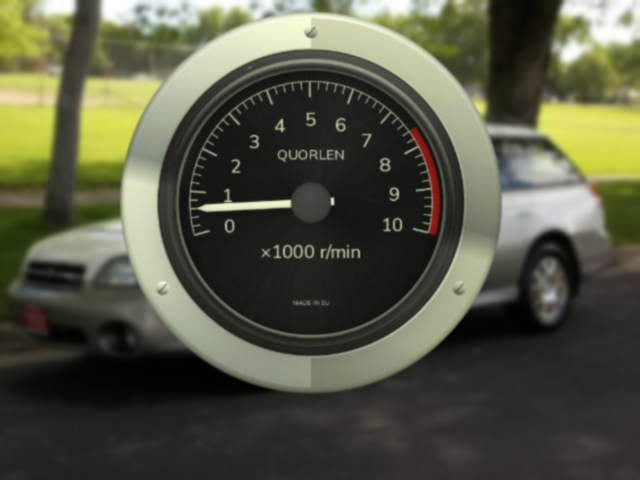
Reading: 600
